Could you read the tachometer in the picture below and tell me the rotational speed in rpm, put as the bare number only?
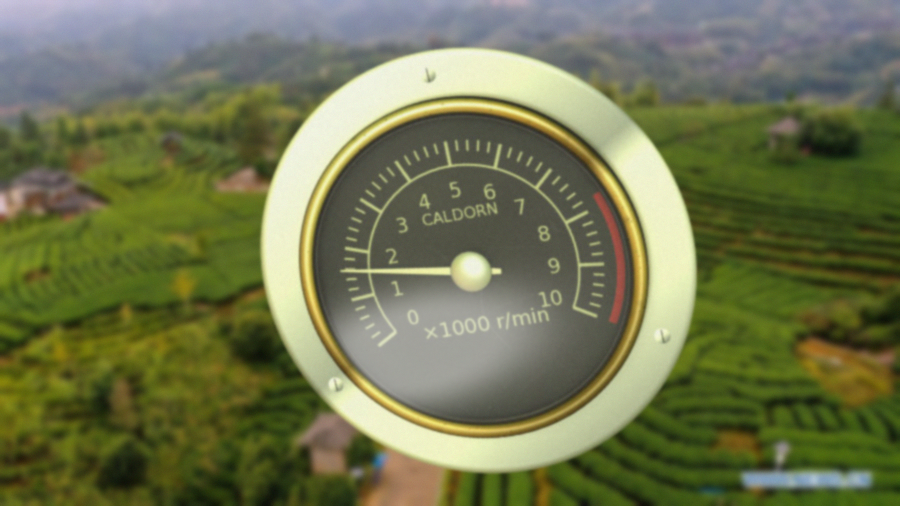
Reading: 1600
